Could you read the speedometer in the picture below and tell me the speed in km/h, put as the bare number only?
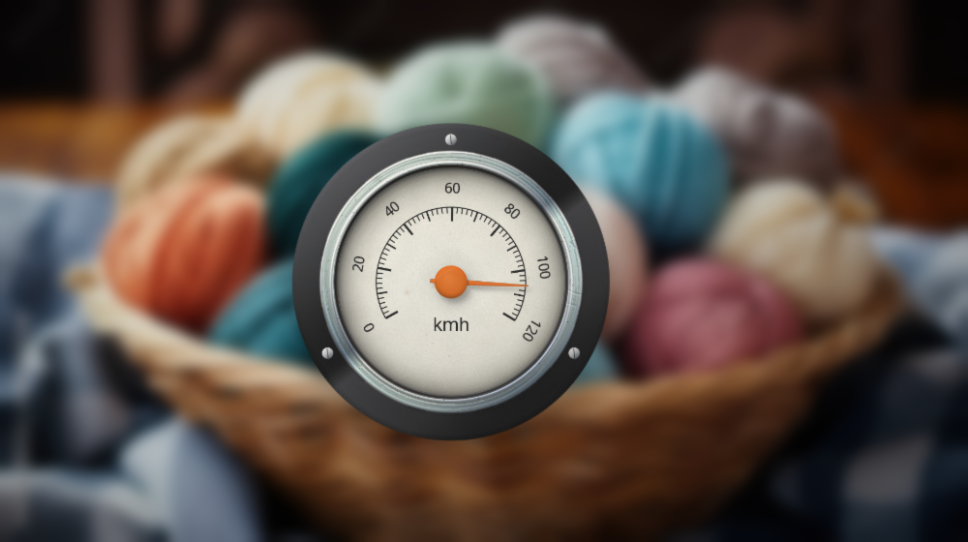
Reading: 106
